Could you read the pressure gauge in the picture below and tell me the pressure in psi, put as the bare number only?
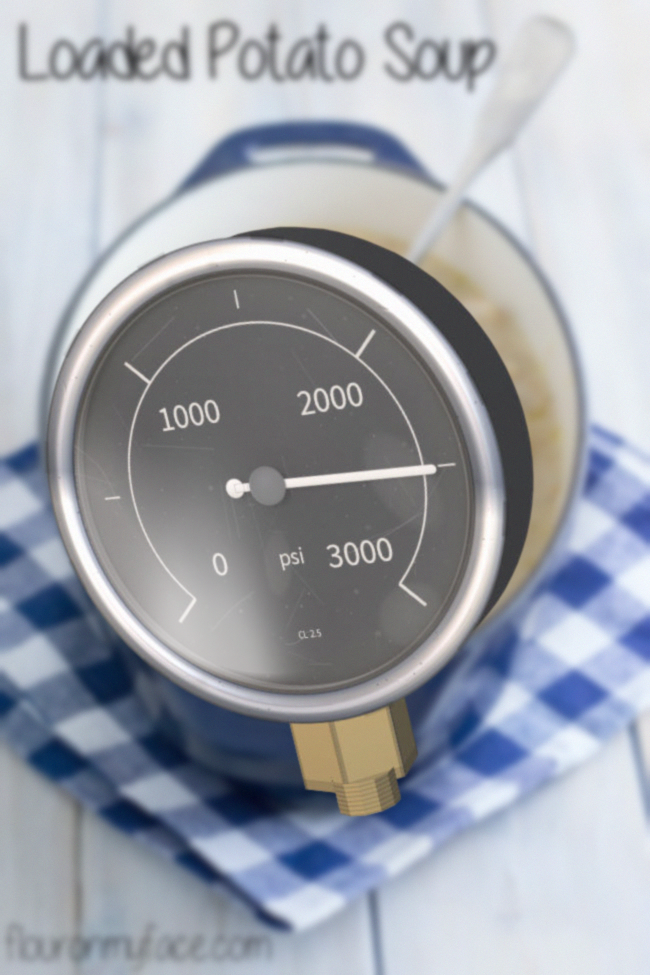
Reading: 2500
